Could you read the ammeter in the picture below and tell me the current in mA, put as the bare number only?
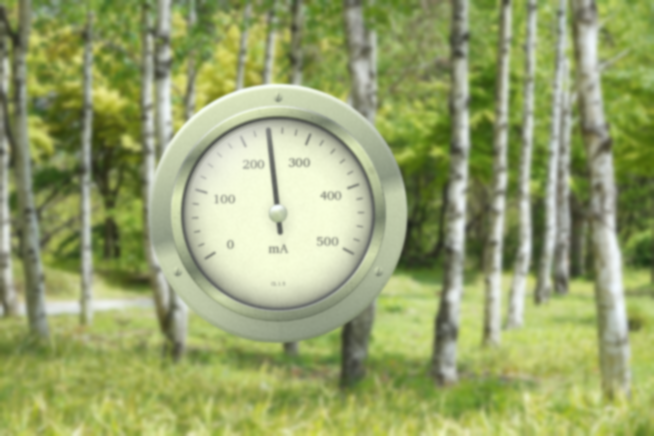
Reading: 240
